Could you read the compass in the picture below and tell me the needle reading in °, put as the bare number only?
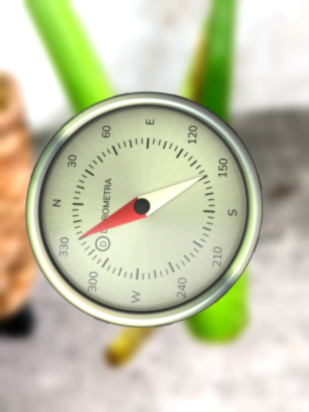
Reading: 330
